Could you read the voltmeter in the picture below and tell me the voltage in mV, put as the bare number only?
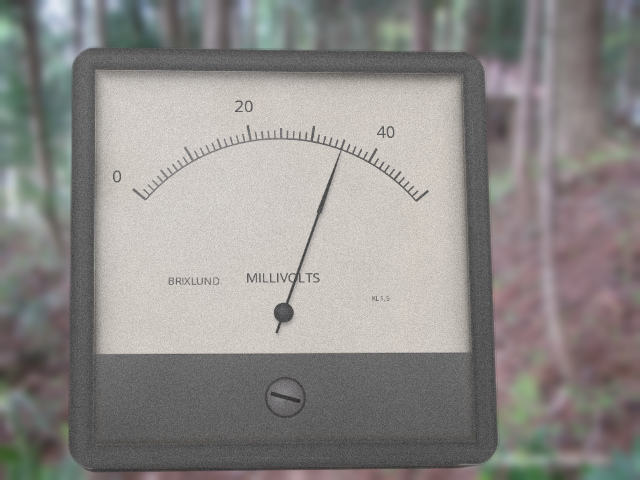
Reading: 35
